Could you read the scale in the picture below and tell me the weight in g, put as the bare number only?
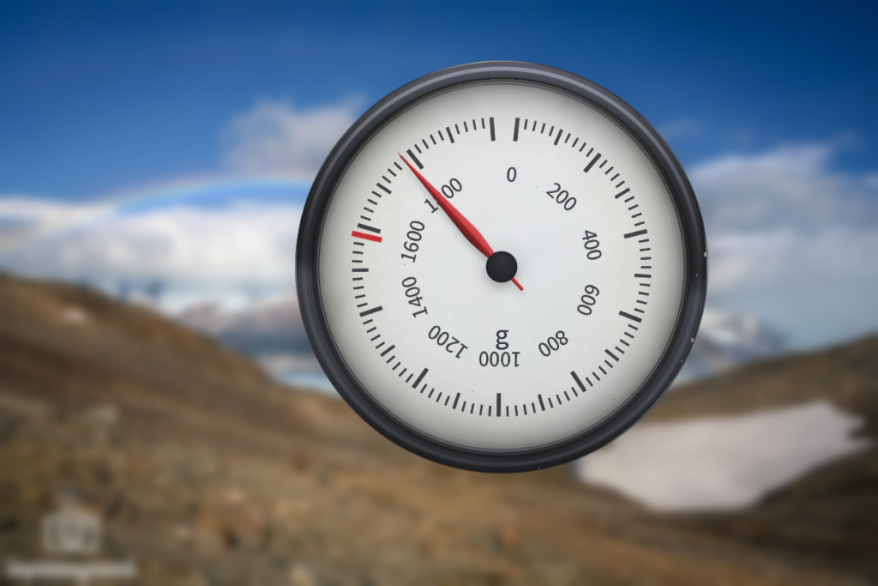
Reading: 1780
